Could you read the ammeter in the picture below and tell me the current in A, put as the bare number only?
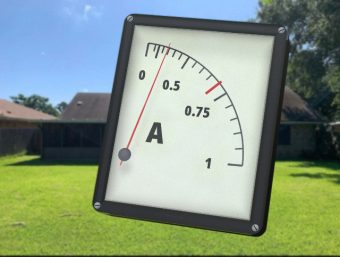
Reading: 0.35
